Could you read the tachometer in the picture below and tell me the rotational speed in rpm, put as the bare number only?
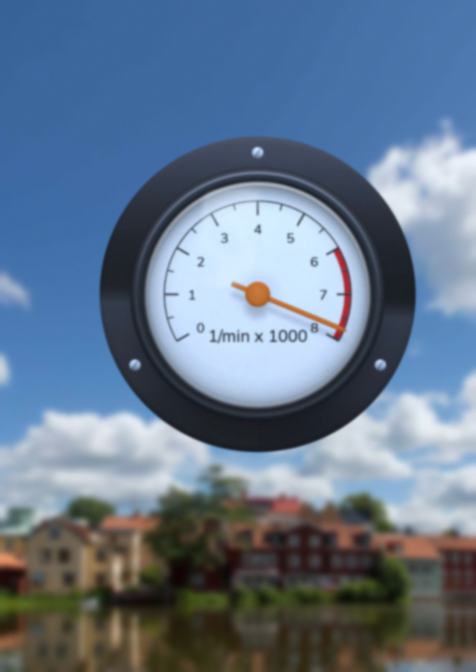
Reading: 7750
